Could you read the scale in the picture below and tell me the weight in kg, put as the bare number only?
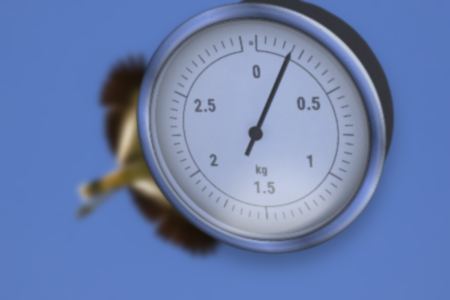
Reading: 0.2
